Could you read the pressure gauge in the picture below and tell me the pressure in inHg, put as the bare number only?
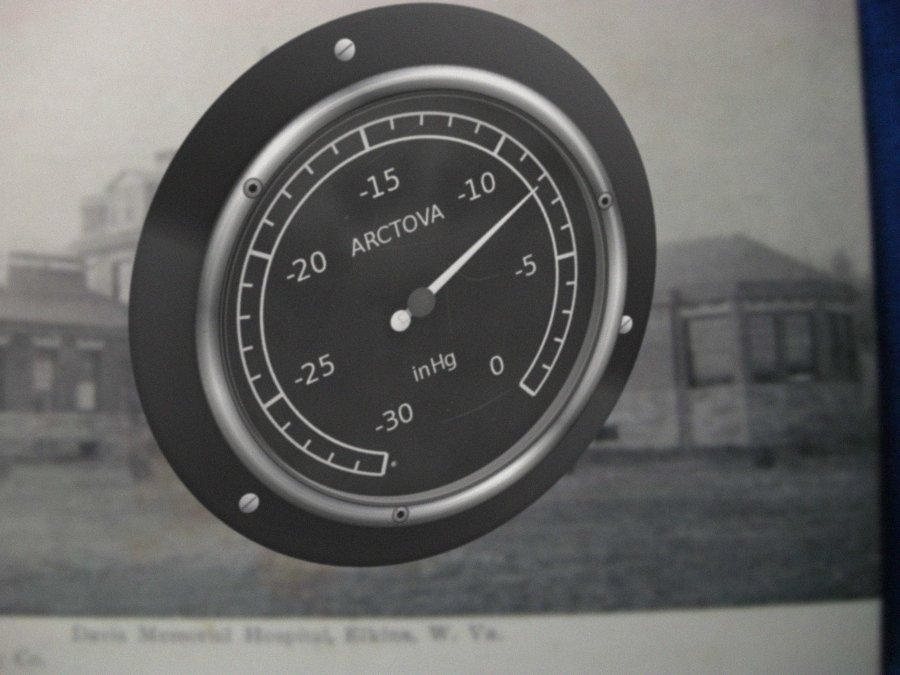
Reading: -8
